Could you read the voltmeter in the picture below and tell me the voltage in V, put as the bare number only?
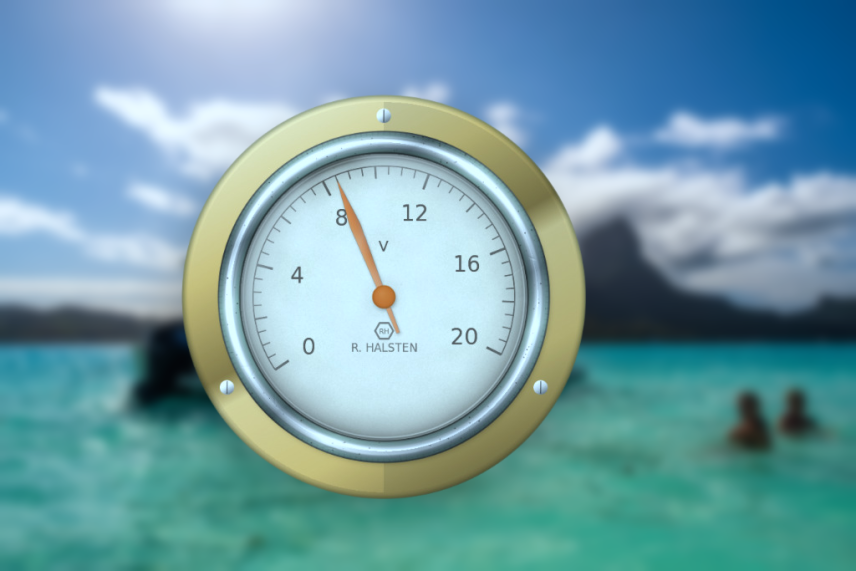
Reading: 8.5
